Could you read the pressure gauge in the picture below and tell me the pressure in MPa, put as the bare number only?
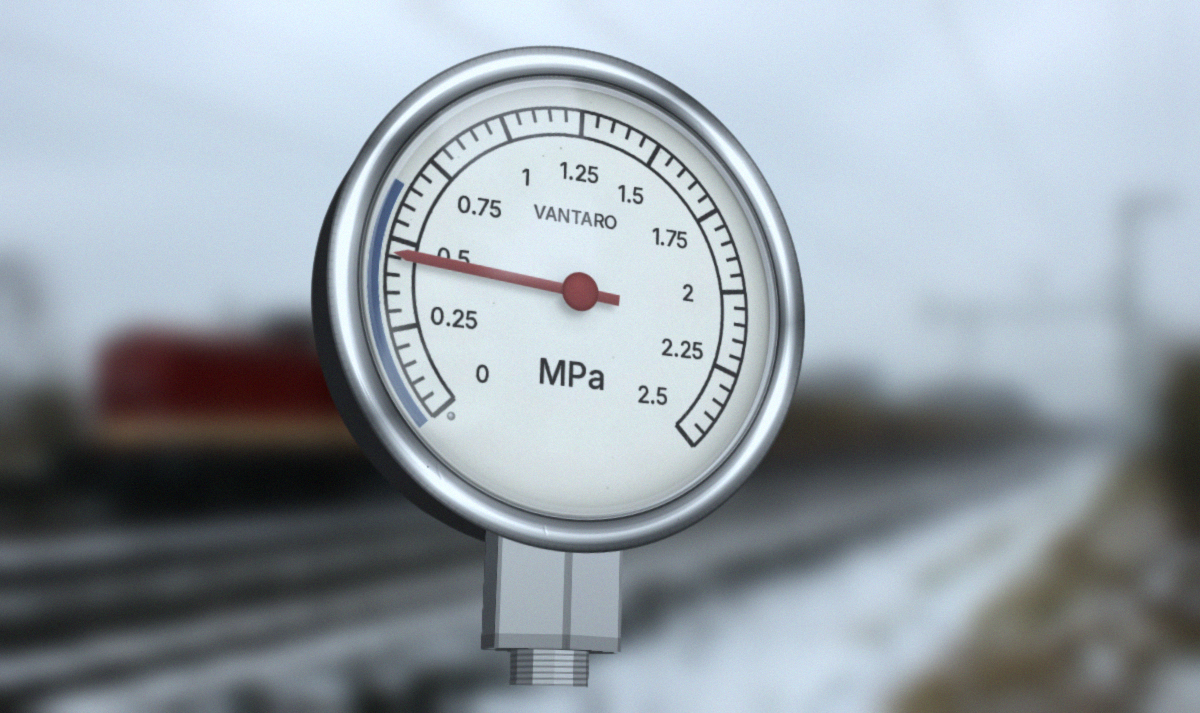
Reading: 0.45
